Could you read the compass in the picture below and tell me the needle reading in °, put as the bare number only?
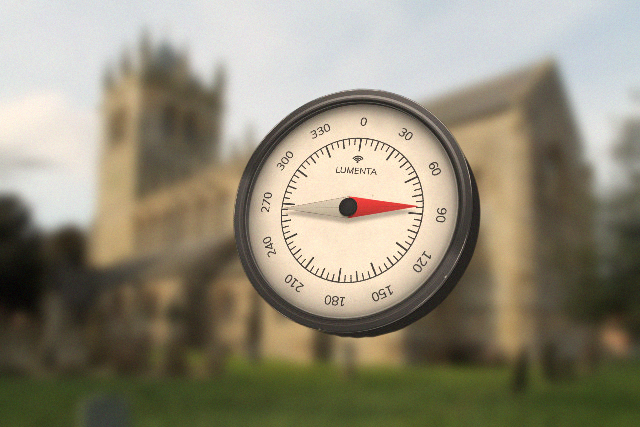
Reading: 85
